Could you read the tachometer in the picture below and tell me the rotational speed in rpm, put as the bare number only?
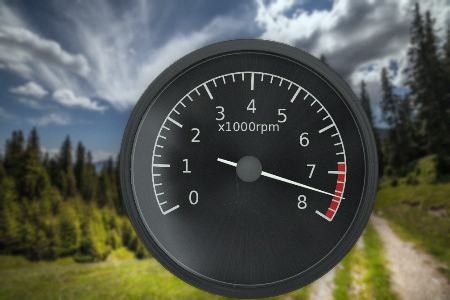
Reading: 7500
